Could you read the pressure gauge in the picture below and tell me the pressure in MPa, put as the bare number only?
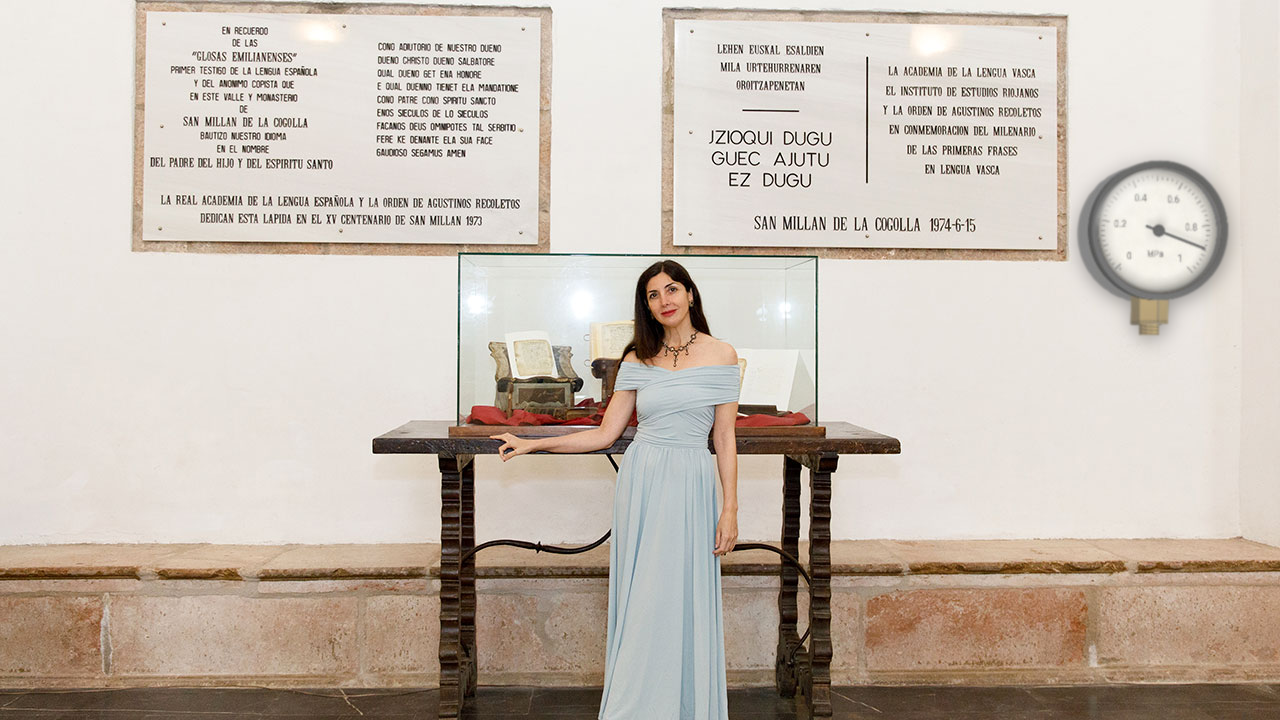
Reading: 0.9
